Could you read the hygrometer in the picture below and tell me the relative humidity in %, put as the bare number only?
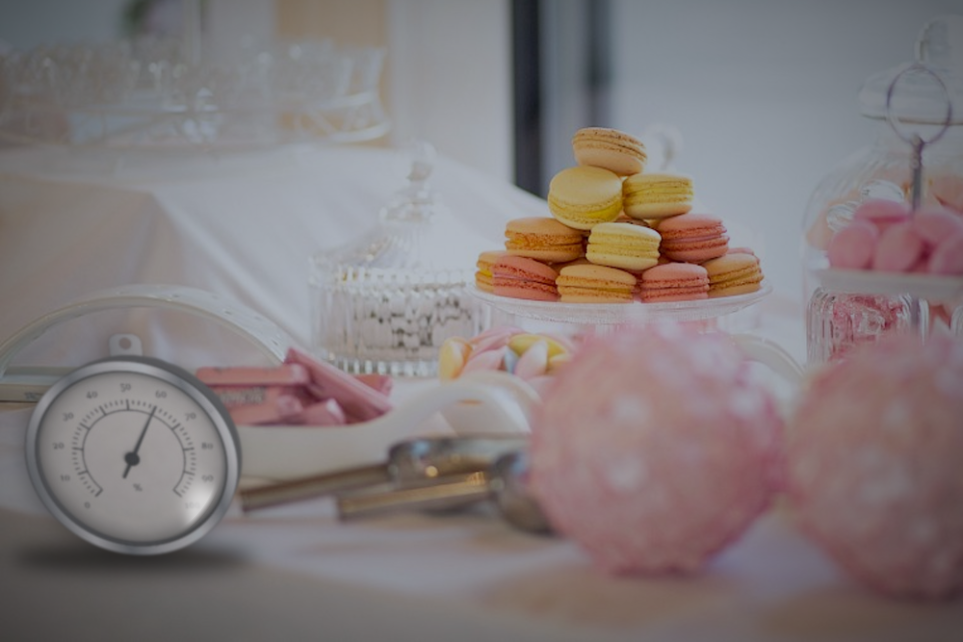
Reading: 60
